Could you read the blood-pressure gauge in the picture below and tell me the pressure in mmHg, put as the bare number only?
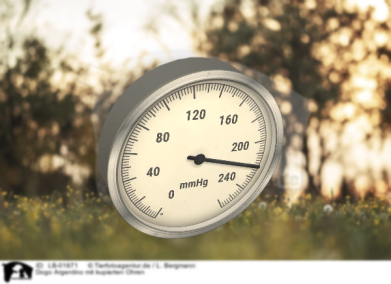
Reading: 220
